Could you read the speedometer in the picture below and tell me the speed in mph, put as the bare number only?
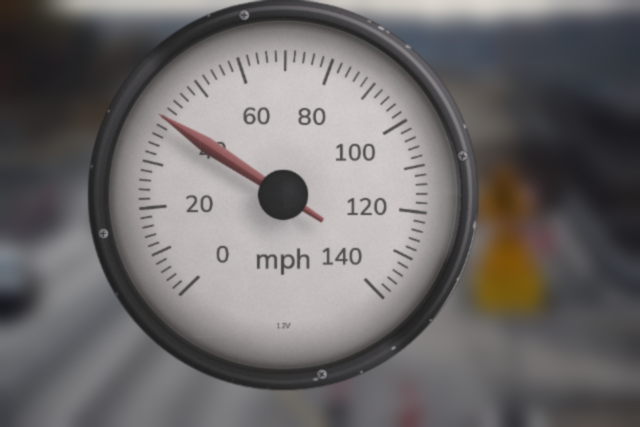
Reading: 40
